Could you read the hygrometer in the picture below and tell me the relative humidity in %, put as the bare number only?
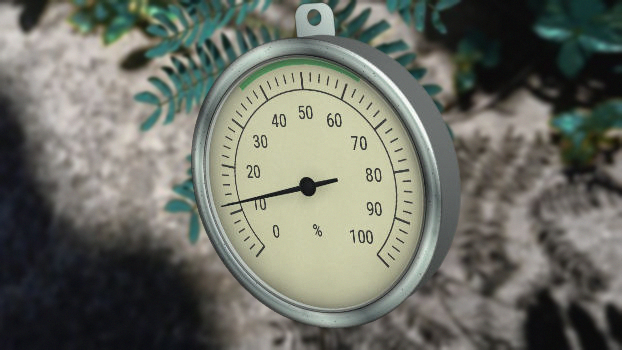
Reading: 12
